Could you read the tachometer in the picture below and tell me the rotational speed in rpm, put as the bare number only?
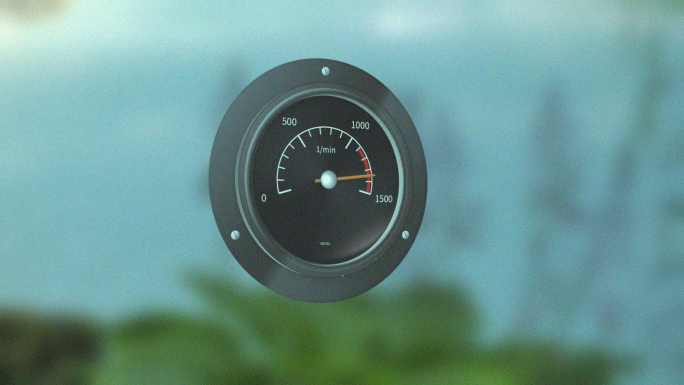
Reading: 1350
